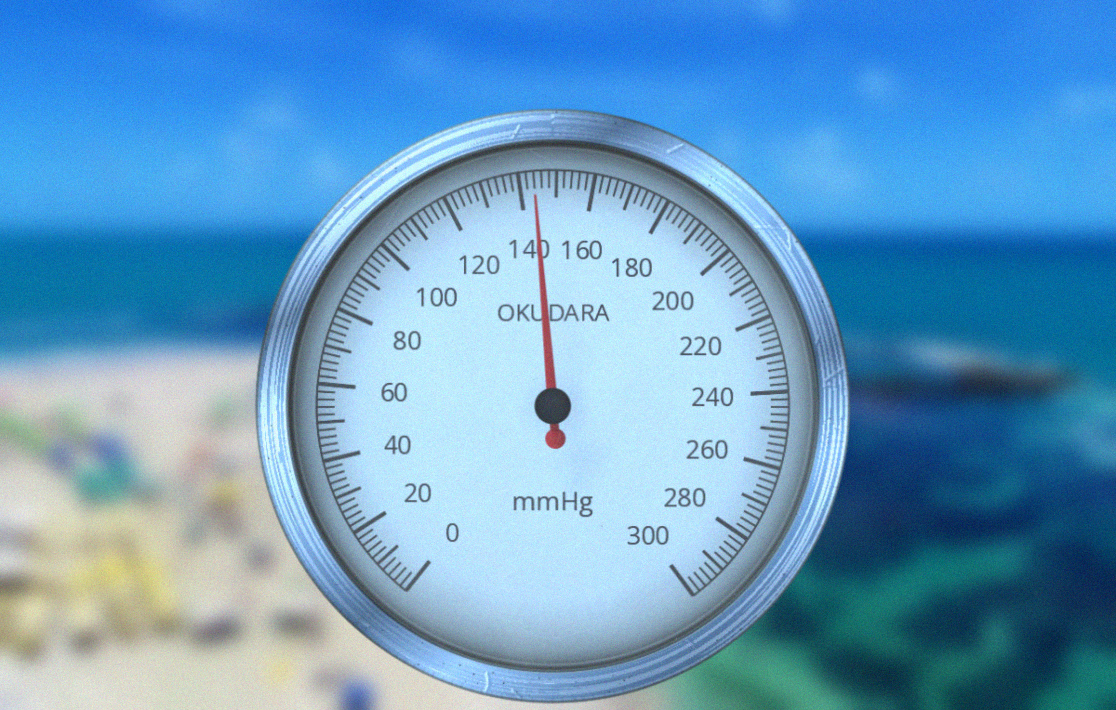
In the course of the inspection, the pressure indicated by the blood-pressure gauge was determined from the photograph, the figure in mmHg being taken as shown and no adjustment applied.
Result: 144 mmHg
